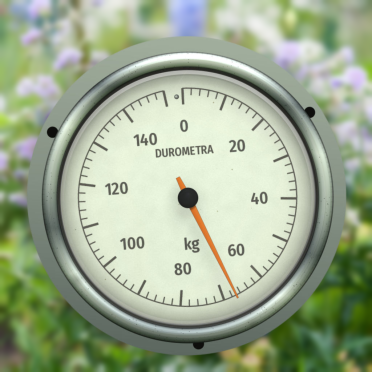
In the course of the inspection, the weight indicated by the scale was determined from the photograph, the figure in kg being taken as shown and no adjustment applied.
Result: 67 kg
